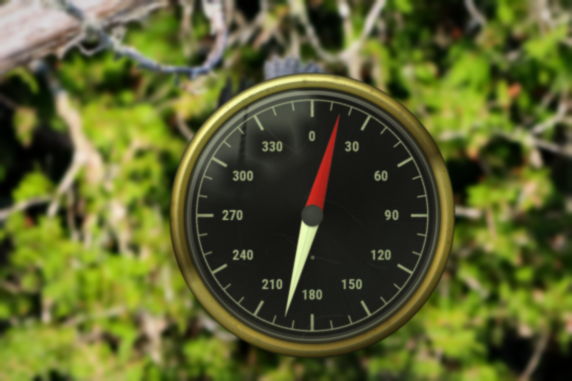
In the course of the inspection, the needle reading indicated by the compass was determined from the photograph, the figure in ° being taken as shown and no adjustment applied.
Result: 15 °
